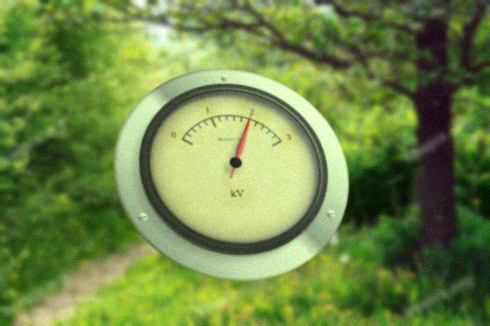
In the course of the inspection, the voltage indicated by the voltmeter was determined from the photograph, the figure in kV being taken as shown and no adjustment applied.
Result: 2 kV
